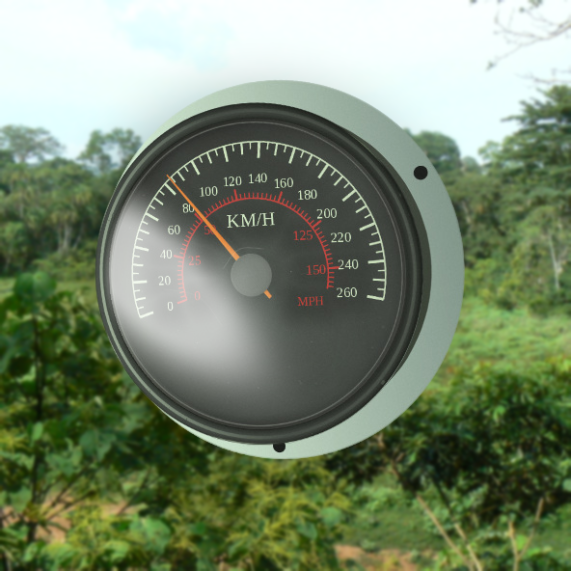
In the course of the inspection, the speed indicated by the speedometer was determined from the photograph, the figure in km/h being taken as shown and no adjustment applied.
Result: 85 km/h
